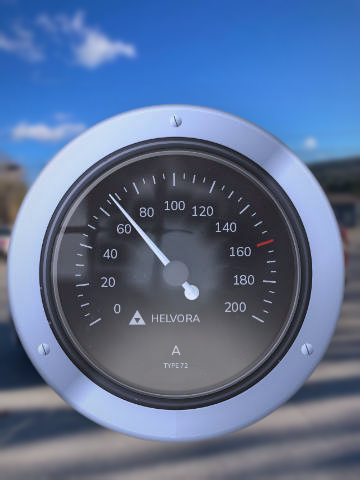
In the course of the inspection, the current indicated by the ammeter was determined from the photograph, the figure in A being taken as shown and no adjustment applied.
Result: 67.5 A
